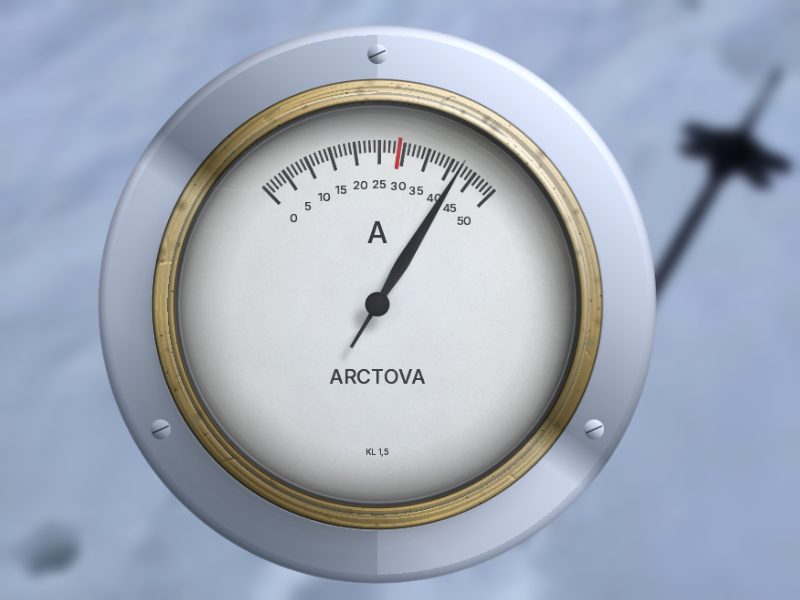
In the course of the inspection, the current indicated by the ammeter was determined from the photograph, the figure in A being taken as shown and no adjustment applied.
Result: 42 A
